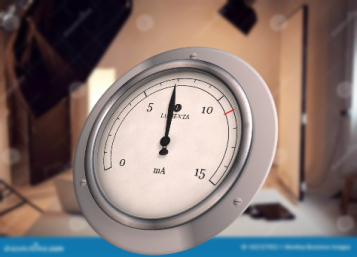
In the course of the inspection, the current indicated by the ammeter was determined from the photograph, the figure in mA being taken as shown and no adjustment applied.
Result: 7 mA
